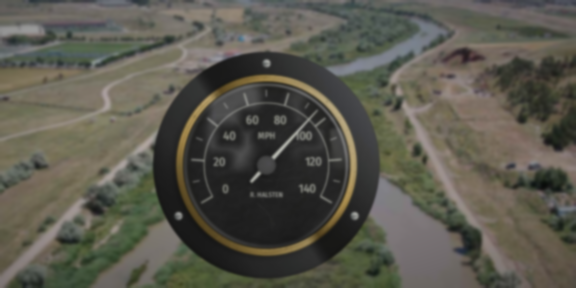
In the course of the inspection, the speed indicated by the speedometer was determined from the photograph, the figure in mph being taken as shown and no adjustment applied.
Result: 95 mph
